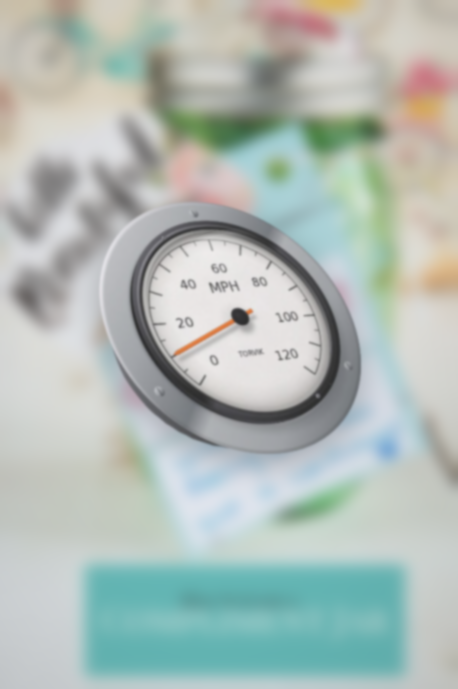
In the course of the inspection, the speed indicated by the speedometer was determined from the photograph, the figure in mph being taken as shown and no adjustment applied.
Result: 10 mph
